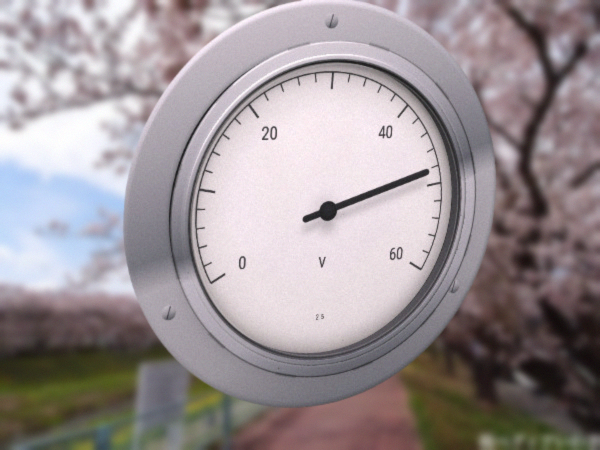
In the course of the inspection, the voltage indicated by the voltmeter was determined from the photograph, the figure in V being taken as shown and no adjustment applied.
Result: 48 V
